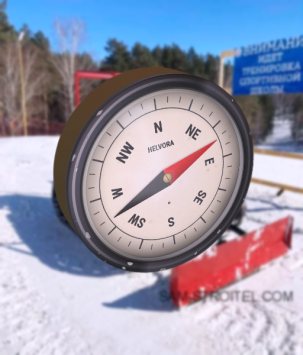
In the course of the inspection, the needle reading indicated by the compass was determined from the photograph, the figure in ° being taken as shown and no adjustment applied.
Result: 70 °
